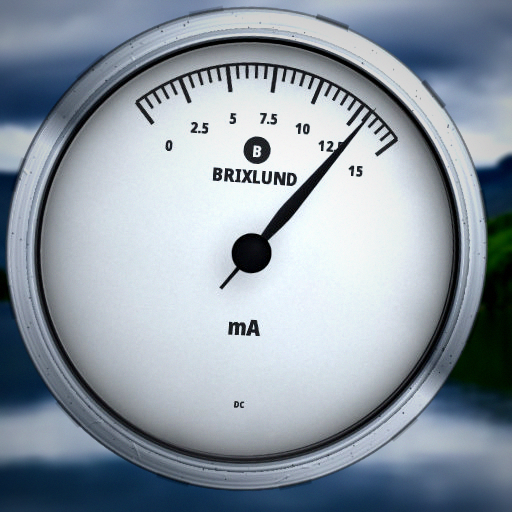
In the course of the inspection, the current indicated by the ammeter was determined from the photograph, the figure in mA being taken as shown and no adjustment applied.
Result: 13 mA
